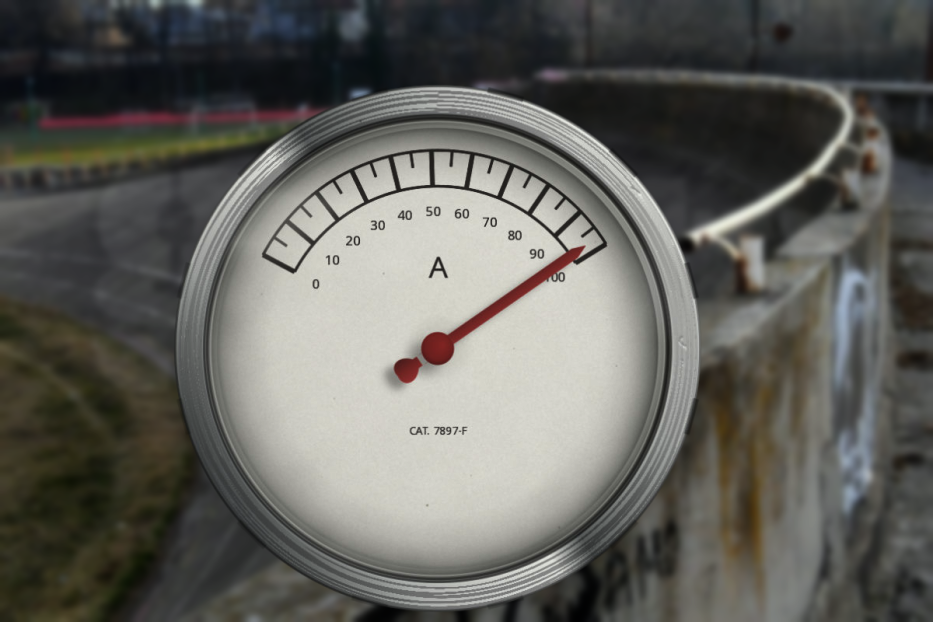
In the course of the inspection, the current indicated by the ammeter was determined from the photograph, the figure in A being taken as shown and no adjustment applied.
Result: 97.5 A
